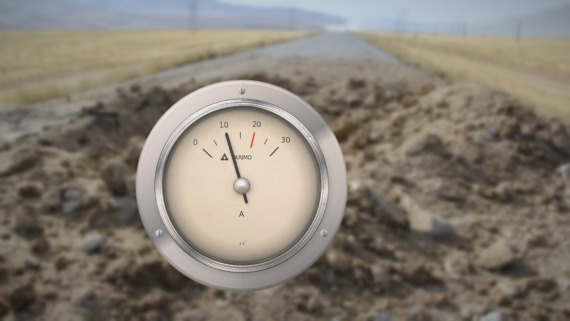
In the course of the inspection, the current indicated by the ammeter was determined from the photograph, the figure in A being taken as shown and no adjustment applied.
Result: 10 A
